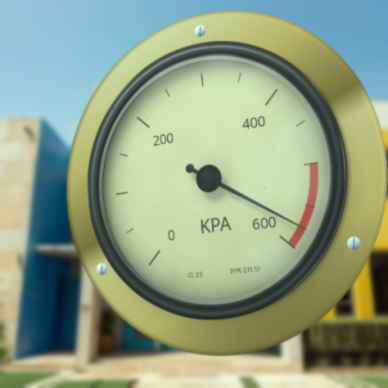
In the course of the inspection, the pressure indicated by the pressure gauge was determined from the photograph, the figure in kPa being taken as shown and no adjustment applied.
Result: 575 kPa
